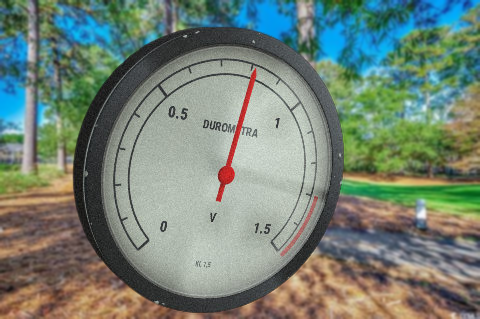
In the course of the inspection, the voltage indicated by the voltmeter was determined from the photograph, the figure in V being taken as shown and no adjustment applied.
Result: 0.8 V
